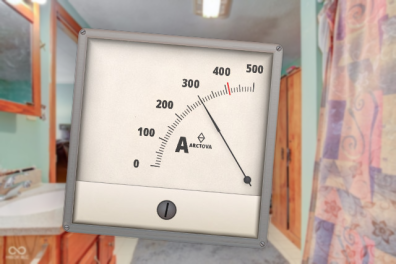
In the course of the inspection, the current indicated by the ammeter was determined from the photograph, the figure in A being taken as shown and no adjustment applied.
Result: 300 A
